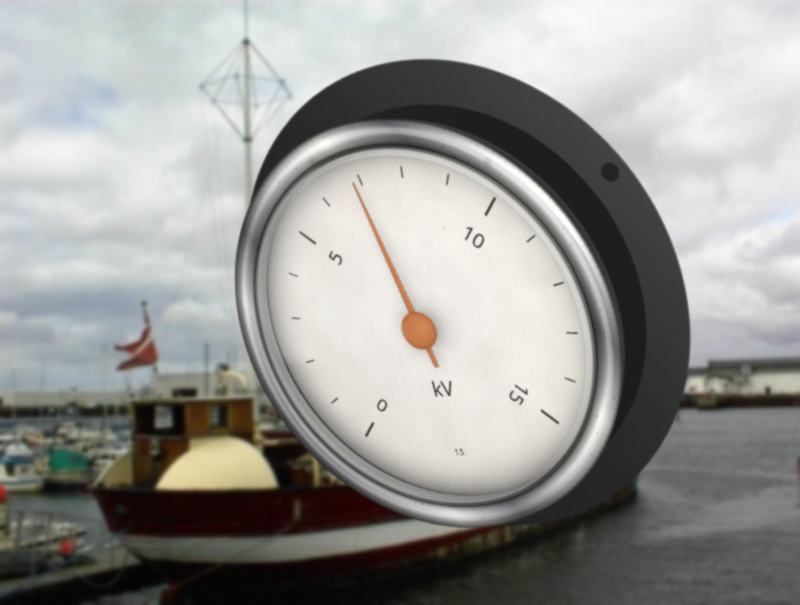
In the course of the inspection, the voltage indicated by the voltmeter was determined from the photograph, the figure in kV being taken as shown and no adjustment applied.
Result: 7 kV
